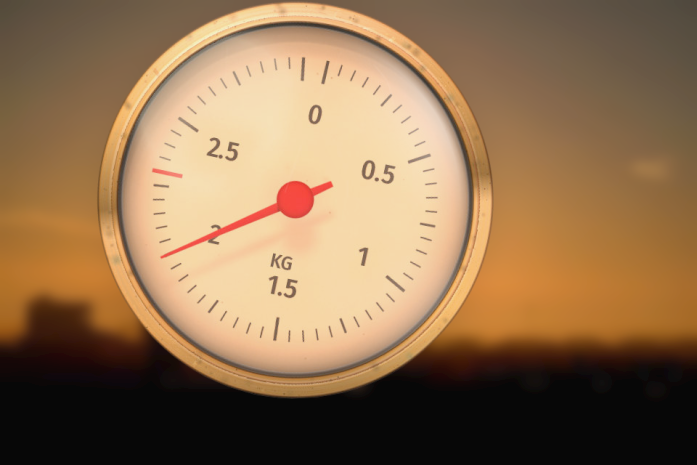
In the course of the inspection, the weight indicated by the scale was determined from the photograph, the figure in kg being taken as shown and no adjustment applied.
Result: 2 kg
